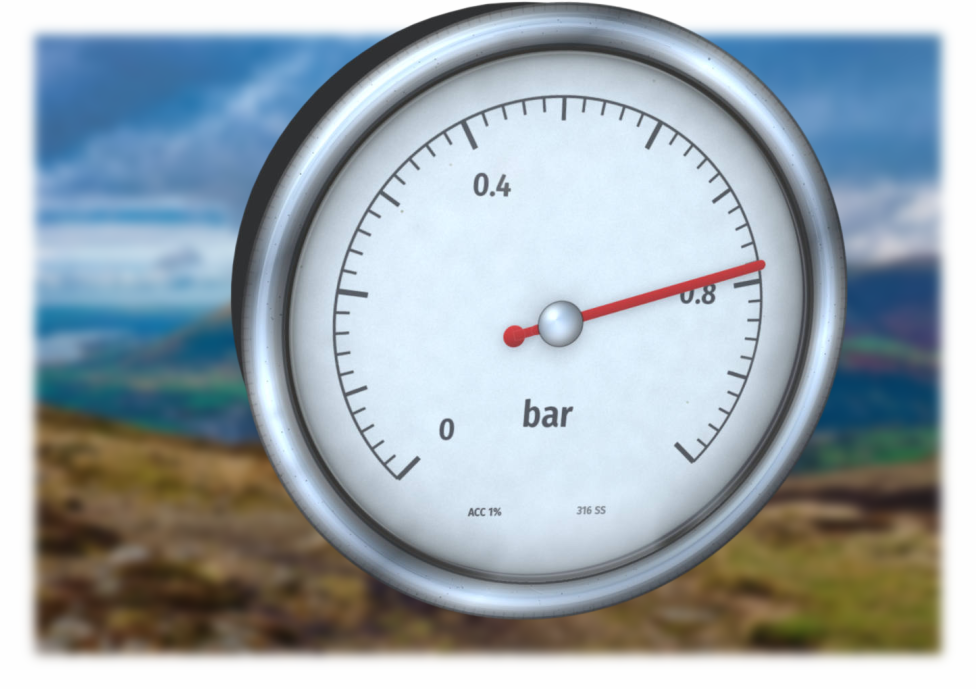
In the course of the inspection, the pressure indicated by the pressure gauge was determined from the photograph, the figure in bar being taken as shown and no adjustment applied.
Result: 0.78 bar
